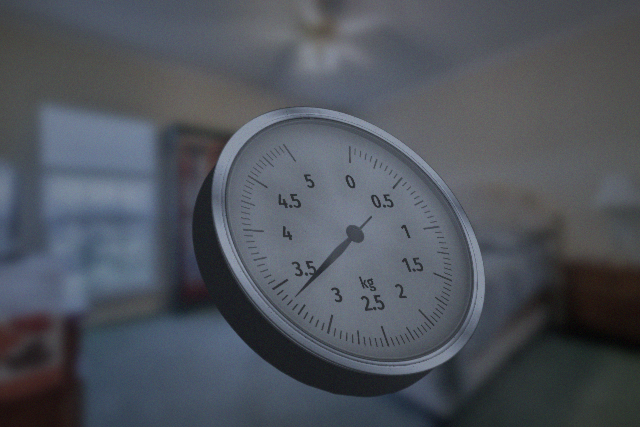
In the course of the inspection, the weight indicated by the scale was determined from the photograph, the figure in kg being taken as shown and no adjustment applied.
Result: 3.35 kg
